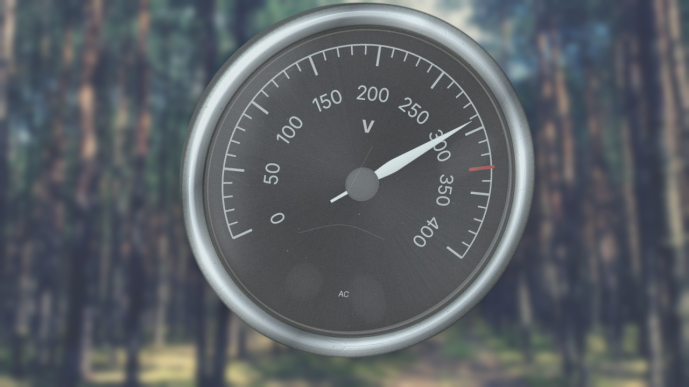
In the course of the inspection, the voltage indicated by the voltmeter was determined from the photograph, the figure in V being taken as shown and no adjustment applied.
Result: 290 V
